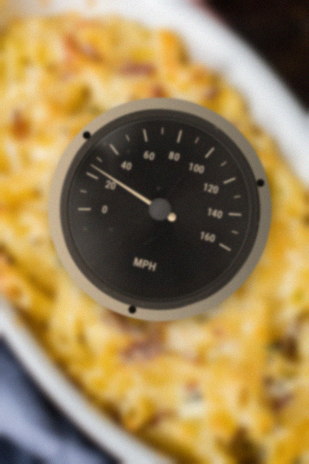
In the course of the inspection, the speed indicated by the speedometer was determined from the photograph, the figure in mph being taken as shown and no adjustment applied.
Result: 25 mph
